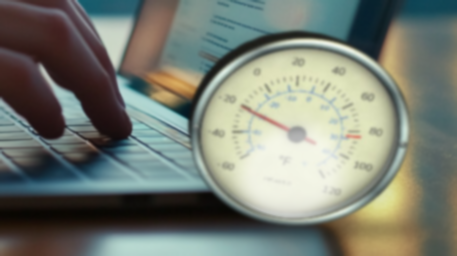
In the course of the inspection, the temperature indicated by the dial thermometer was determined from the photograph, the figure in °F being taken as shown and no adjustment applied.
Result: -20 °F
